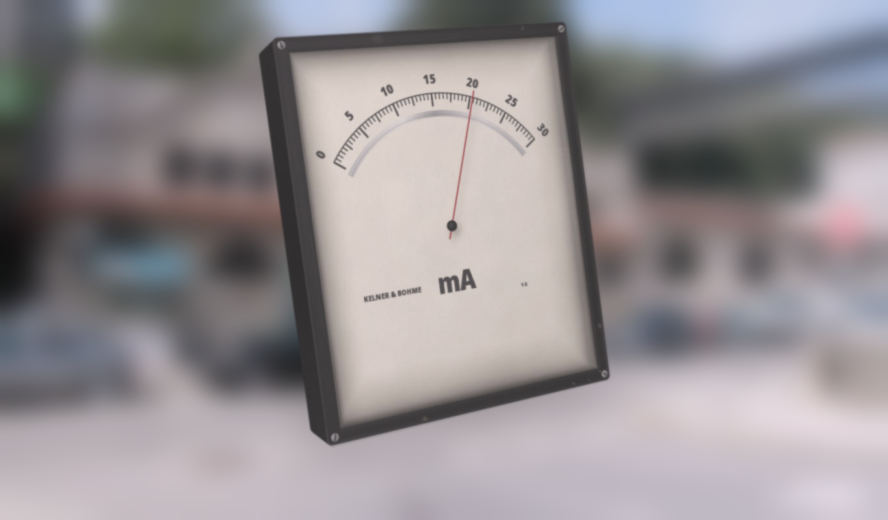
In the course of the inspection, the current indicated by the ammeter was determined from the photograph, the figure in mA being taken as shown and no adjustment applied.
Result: 20 mA
